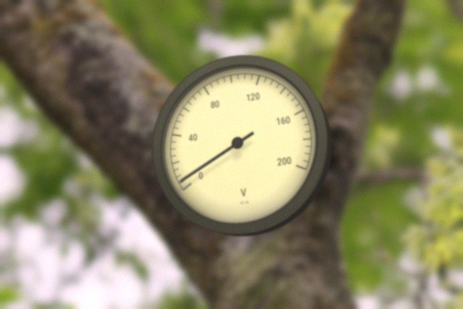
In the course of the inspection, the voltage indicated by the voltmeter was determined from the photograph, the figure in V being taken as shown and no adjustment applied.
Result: 5 V
